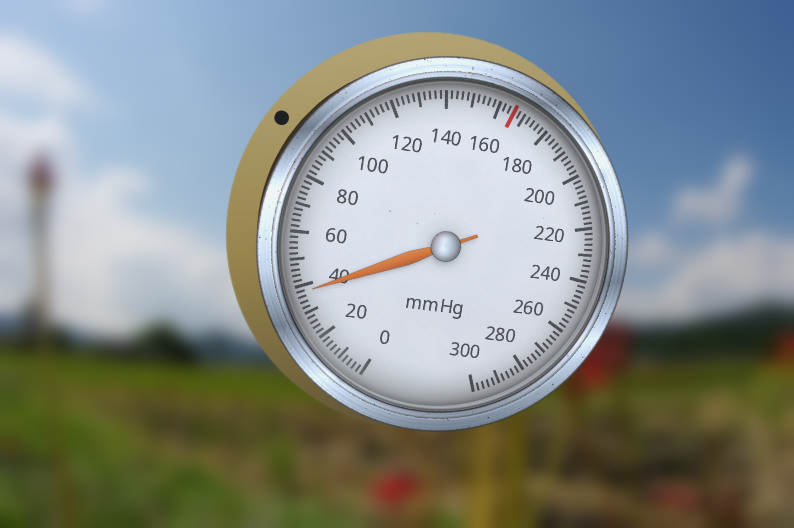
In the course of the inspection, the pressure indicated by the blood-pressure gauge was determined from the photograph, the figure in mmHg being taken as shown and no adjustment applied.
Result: 38 mmHg
